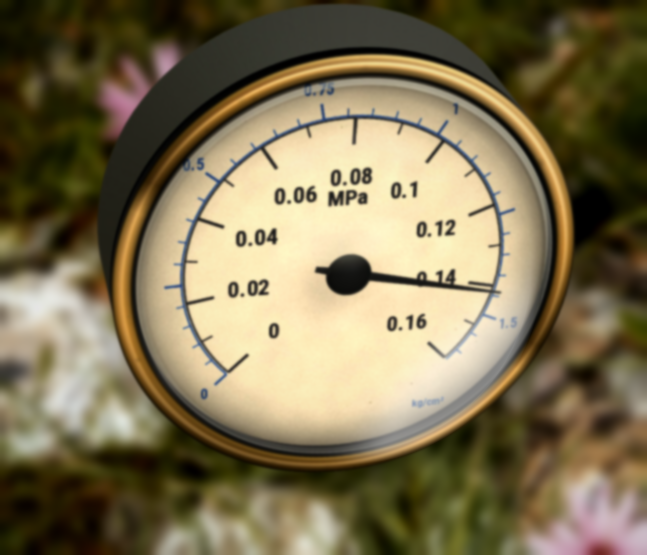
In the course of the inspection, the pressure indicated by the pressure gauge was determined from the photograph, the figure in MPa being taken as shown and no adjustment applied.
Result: 0.14 MPa
